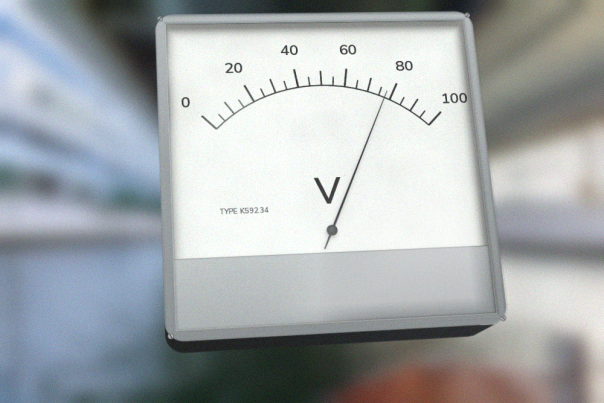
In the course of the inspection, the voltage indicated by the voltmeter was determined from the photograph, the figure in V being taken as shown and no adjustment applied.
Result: 77.5 V
